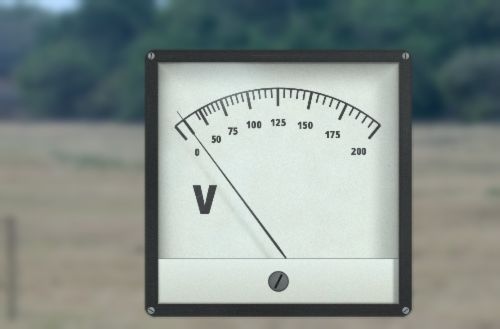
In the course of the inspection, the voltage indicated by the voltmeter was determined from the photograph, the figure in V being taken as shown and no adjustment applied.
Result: 25 V
